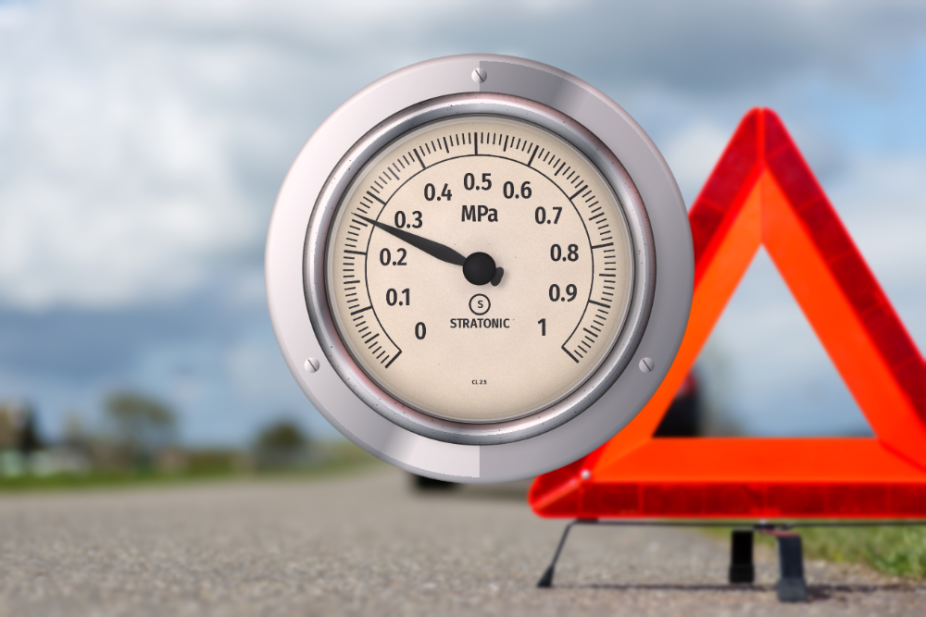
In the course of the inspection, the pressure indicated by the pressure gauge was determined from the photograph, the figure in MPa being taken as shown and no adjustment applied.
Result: 0.26 MPa
